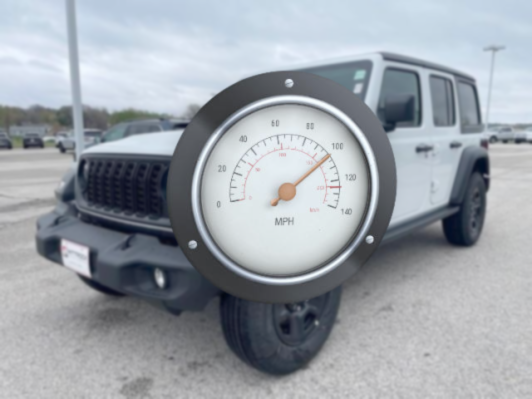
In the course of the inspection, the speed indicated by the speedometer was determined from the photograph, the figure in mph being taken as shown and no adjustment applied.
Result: 100 mph
